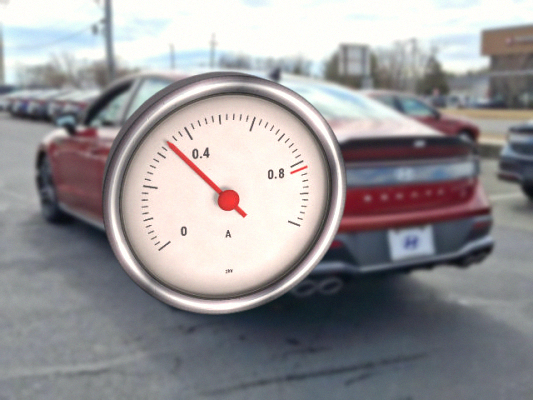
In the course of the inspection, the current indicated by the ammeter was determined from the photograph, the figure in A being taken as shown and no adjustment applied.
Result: 0.34 A
